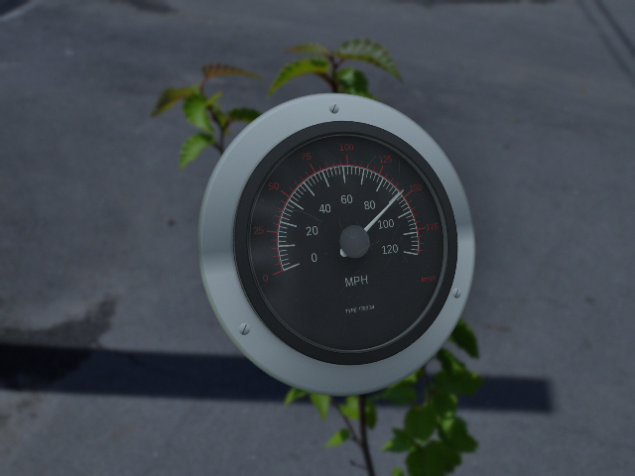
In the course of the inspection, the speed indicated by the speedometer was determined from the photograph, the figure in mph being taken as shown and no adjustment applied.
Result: 90 mph
